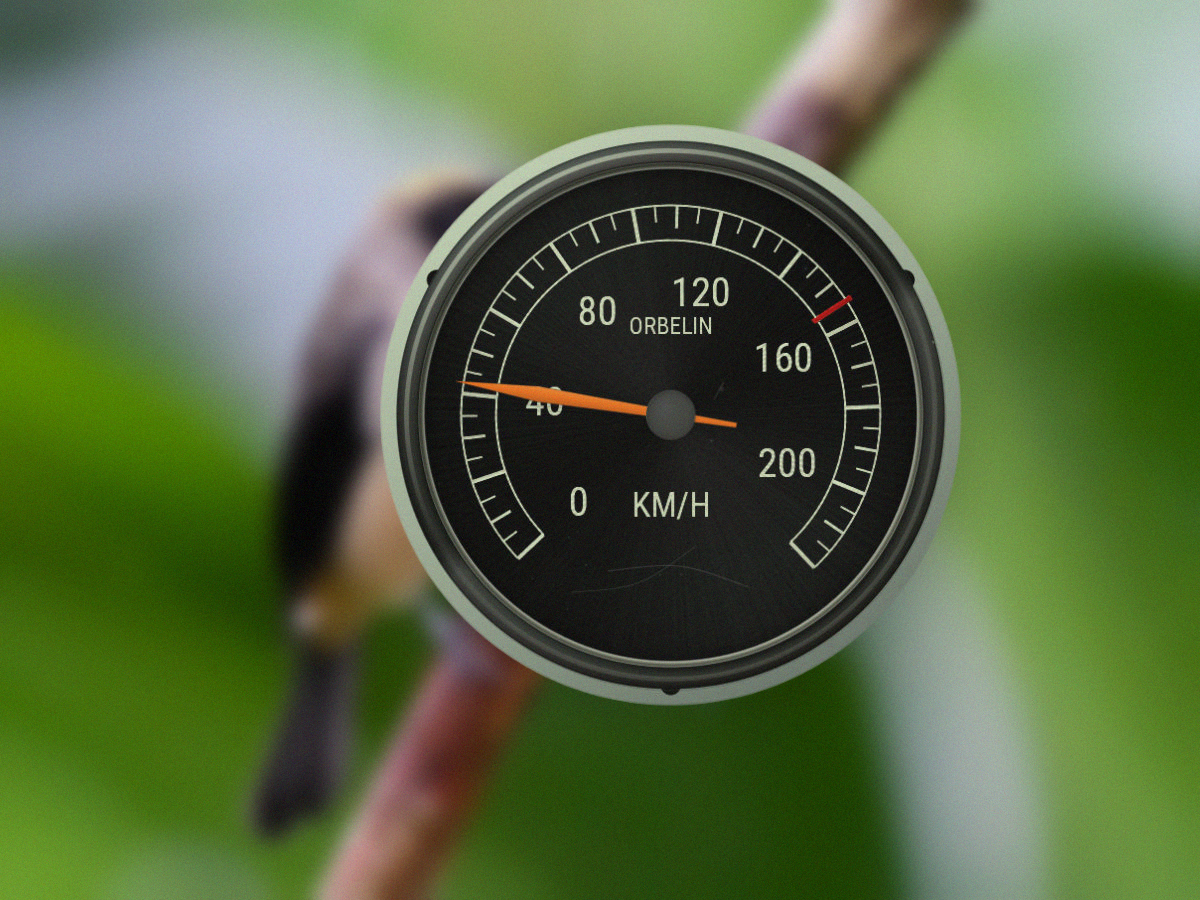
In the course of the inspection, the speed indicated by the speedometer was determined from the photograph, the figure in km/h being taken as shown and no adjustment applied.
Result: 42.5 km/h
